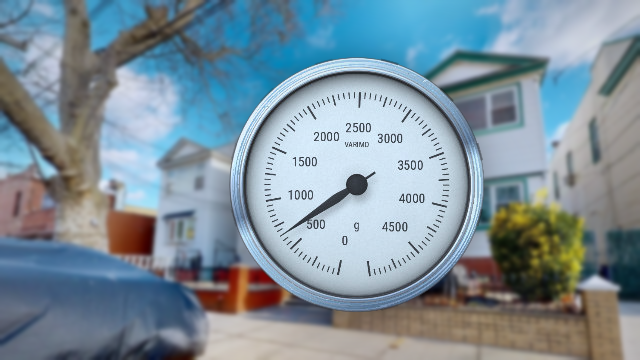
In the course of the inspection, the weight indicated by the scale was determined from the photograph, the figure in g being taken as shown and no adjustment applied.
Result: 650 g
